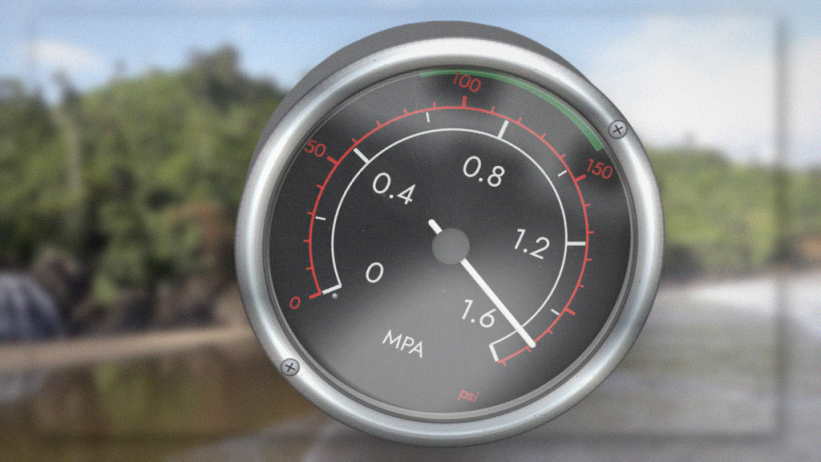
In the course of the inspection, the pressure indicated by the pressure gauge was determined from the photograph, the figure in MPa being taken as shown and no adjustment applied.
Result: 1.5 MPa
